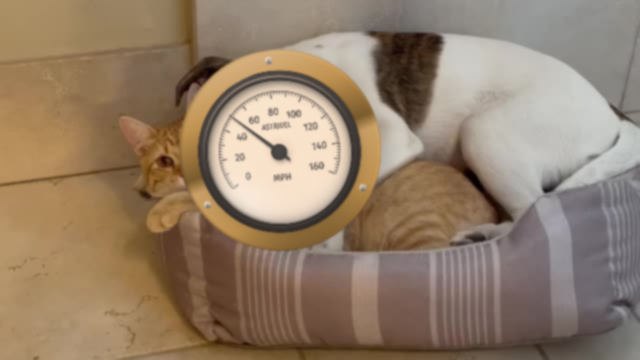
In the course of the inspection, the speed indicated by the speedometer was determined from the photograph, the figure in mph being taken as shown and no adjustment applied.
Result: 50 mph
